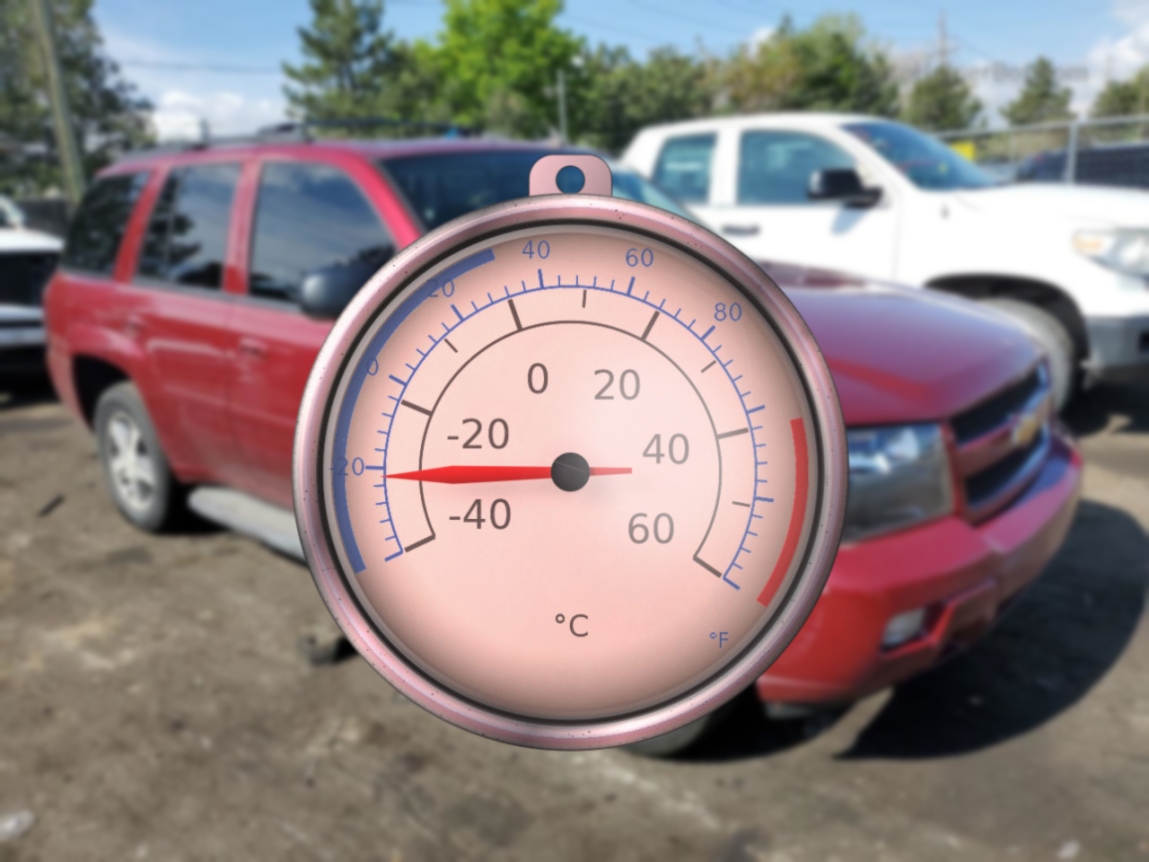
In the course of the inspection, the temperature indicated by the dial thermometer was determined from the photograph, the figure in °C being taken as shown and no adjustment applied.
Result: -30 °C
